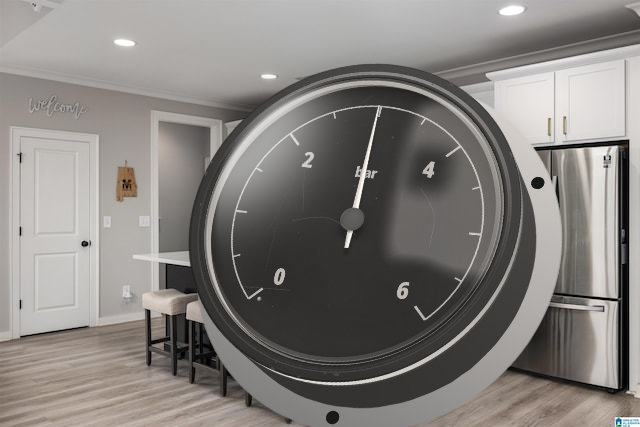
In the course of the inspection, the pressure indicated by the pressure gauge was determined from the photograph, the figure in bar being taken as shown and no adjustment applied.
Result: 3 bar
